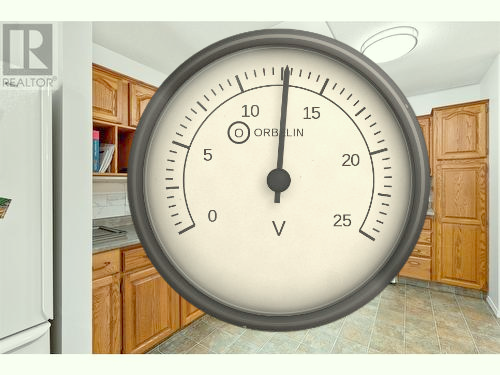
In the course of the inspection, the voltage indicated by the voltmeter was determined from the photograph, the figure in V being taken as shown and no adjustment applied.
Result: 12.75 V
